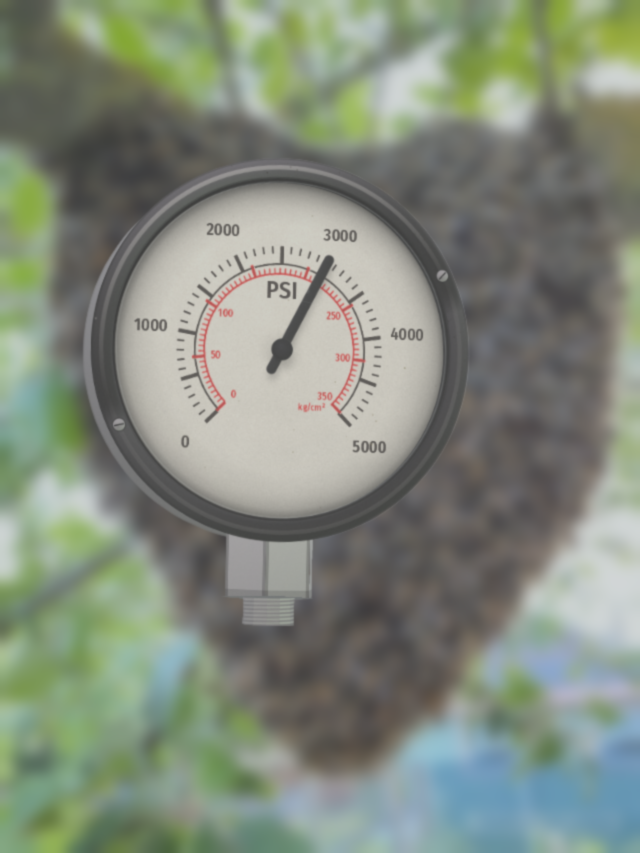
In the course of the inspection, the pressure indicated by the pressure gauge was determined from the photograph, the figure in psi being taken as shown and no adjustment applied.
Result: 3000 psi
